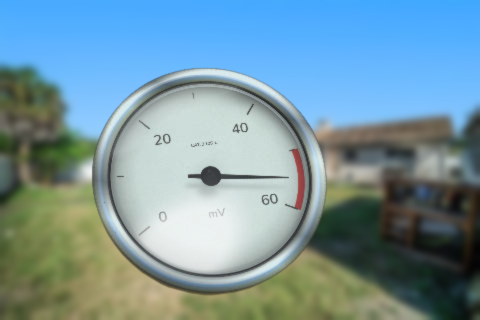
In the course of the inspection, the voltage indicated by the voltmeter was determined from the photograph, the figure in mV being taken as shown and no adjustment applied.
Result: 55 mV
